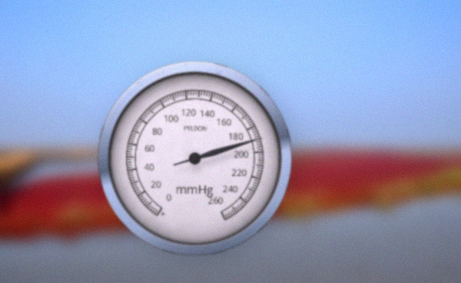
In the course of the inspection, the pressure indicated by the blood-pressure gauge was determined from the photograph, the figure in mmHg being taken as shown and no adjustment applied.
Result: 190 mmHg
